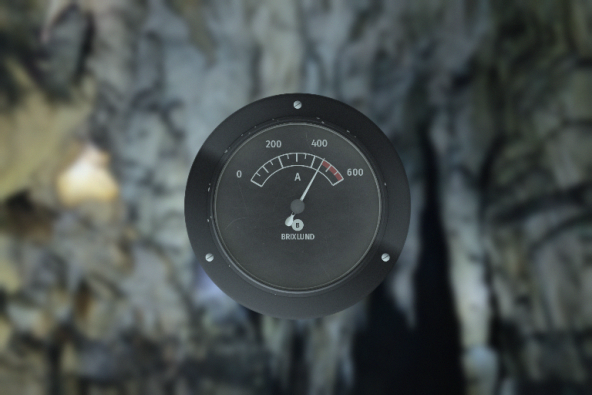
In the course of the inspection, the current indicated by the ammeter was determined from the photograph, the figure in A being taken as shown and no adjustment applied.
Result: 450 A
